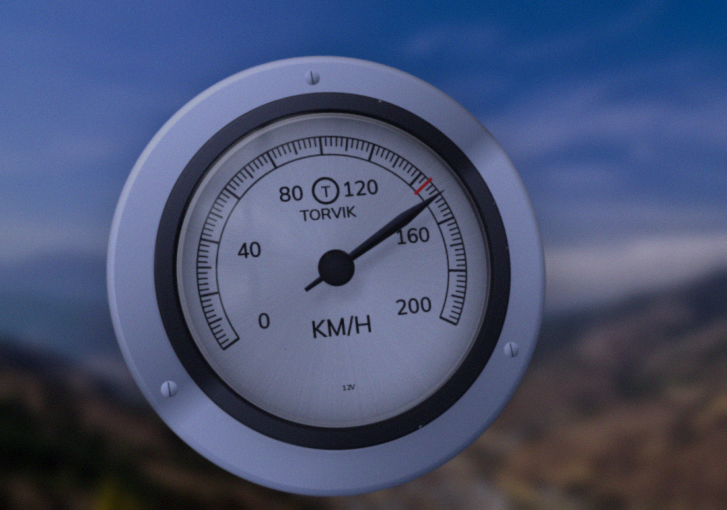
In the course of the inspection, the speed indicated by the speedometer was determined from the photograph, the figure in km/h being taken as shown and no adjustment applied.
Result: 150 km/h
